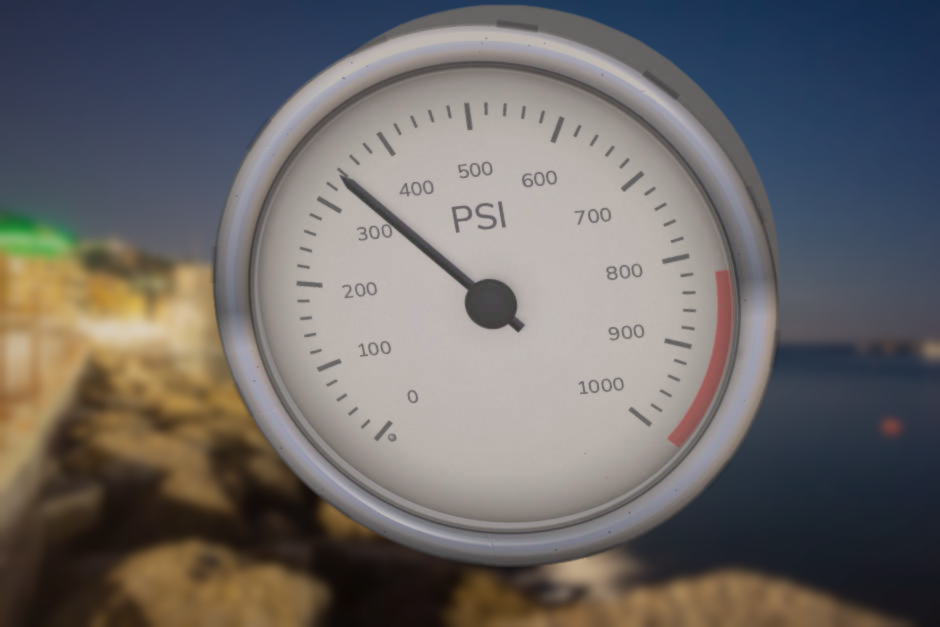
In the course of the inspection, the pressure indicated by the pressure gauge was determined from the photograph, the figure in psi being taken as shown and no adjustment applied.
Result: 340 psi
